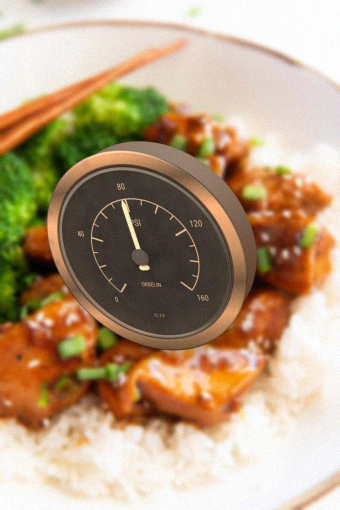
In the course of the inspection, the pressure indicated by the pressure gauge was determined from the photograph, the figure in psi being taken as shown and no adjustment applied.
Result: 80 psi
